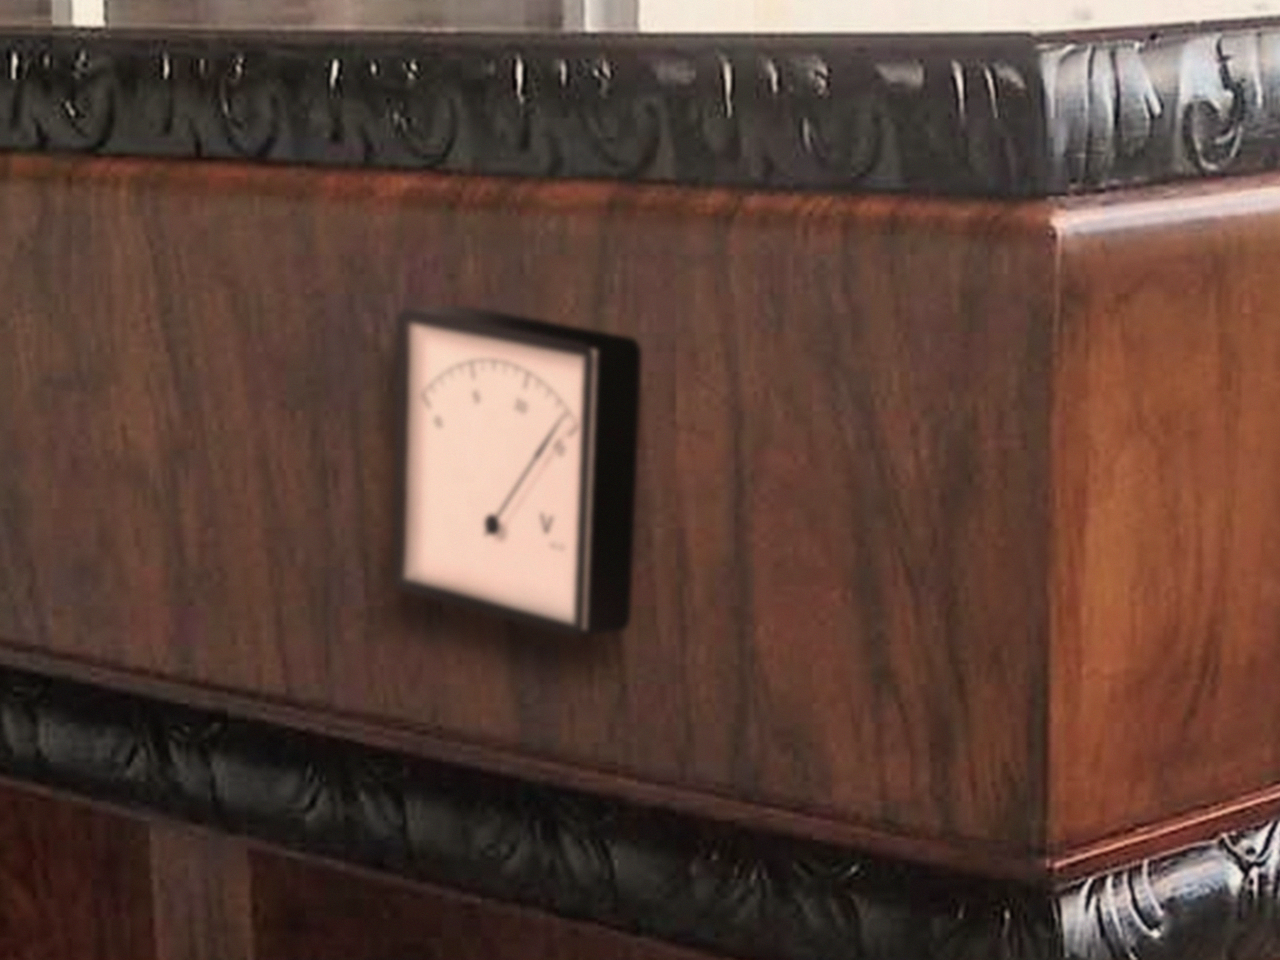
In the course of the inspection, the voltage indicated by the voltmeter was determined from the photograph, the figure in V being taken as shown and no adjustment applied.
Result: 14 V
